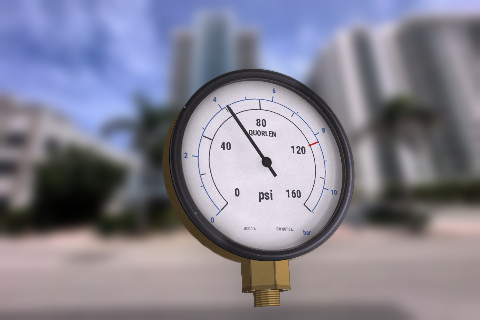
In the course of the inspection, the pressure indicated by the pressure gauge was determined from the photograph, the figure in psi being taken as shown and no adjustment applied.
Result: 60 psi
